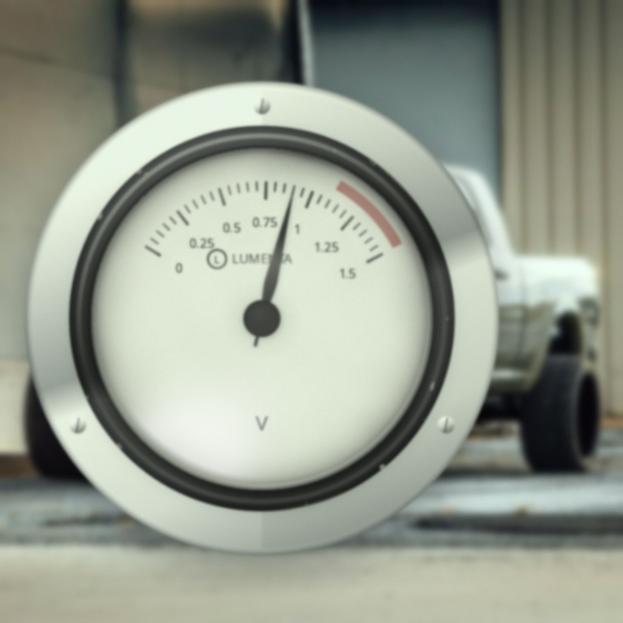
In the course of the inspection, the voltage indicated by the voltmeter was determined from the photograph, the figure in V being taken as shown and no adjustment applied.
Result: 0.9 V
